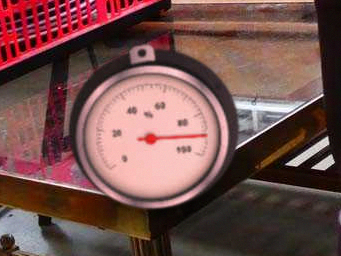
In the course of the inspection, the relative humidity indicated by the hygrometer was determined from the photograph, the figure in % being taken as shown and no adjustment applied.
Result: 90 %
